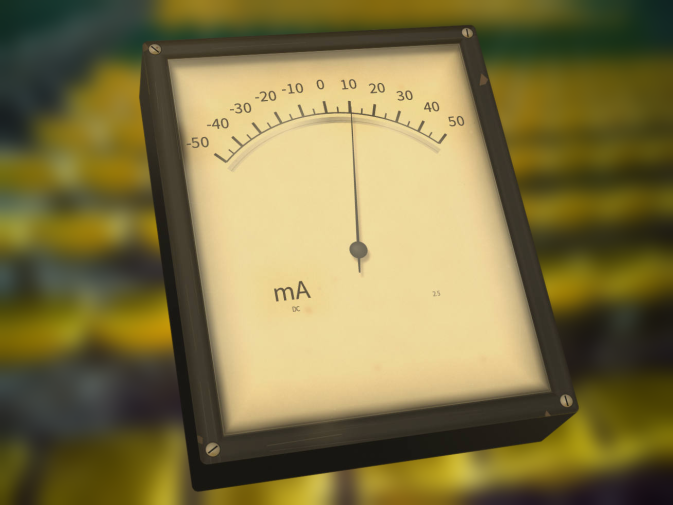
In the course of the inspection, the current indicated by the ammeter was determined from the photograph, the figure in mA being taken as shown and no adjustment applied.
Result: 10 mA
